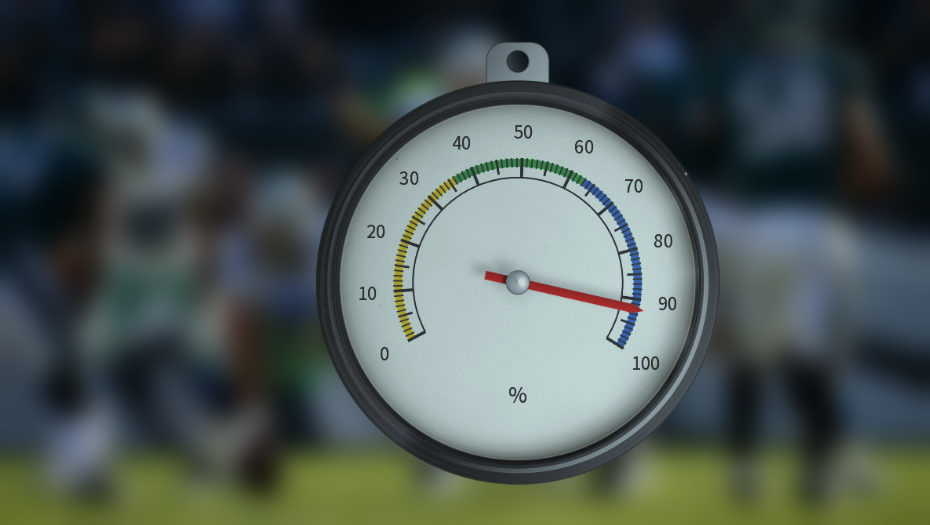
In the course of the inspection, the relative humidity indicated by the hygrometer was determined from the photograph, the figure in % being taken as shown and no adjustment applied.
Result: 92 %
